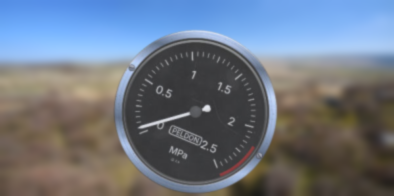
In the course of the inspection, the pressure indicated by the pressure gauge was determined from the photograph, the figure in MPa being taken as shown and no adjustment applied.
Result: 0.05 MPa
